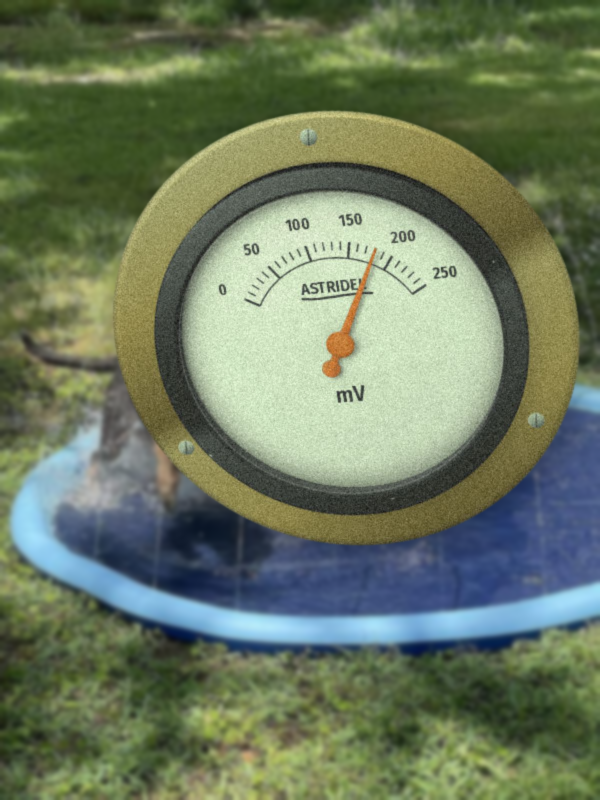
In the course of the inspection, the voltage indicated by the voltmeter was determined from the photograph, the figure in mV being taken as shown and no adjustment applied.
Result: 180 mV
